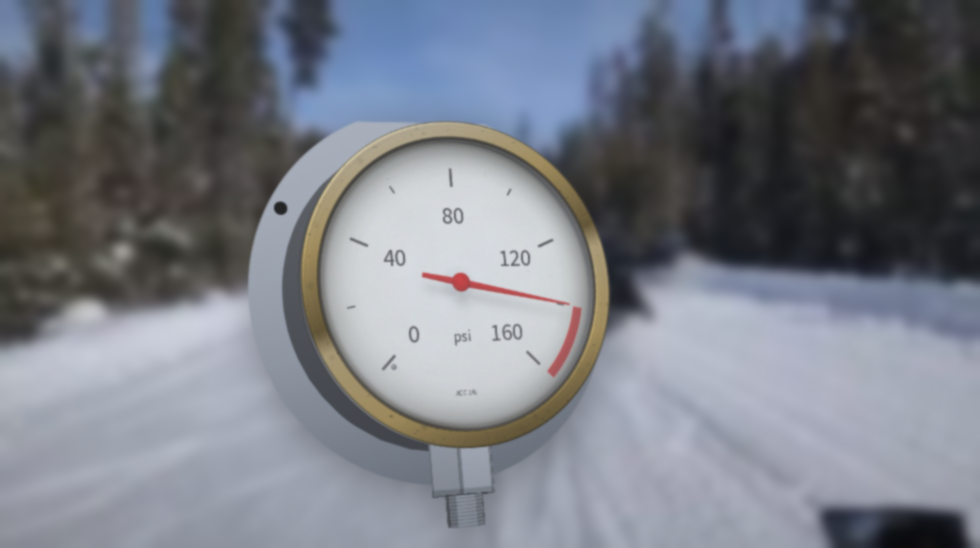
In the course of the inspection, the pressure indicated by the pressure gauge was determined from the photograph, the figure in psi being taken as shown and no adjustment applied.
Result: 140 psi
